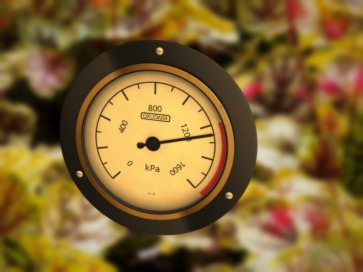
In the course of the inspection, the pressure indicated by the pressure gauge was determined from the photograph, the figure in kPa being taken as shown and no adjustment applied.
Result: 1250 kPa
